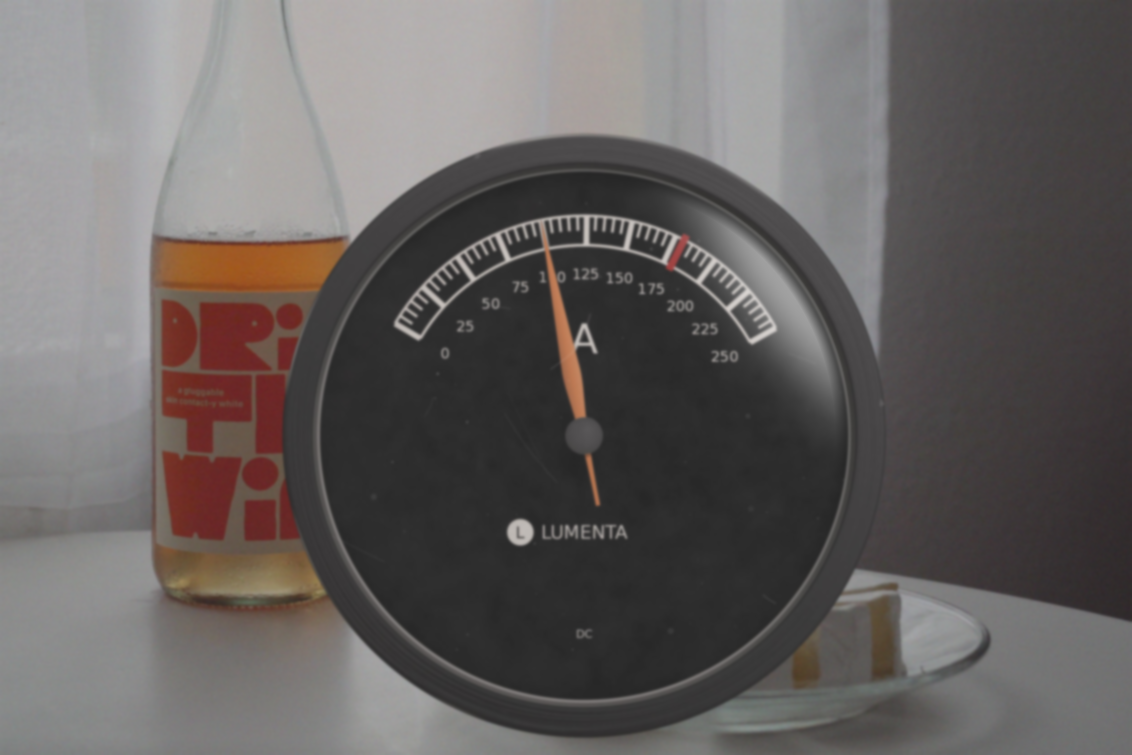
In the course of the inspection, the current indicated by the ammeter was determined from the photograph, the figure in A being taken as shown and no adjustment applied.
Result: 100 A
